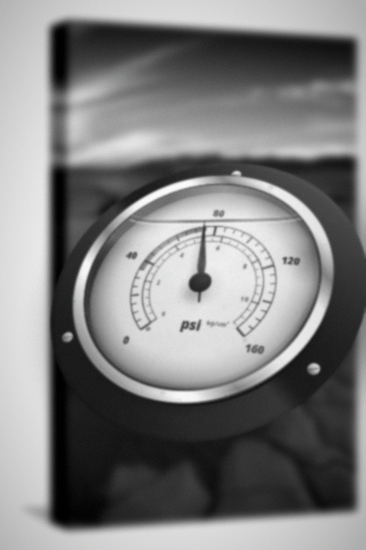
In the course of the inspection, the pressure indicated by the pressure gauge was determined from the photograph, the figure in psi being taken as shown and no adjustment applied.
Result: 75 psi
